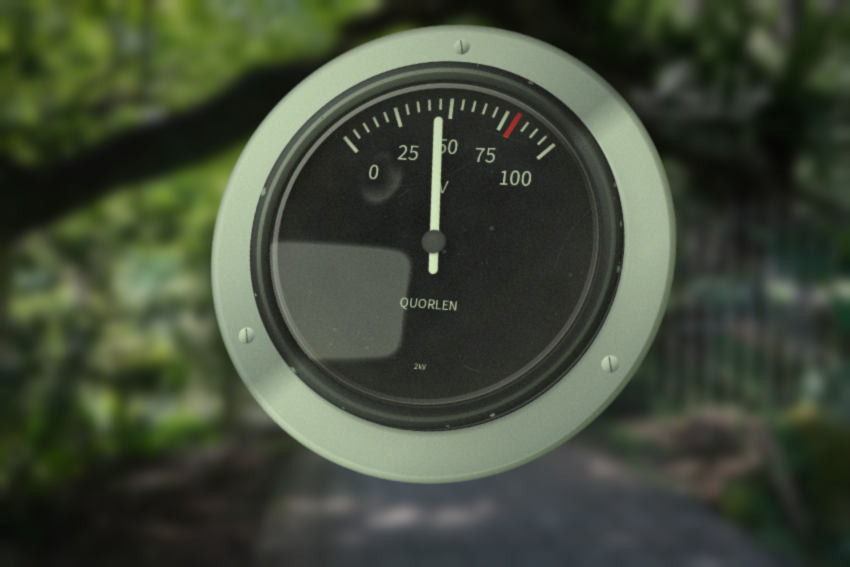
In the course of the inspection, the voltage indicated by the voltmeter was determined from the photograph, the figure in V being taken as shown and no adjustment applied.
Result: 45 V
